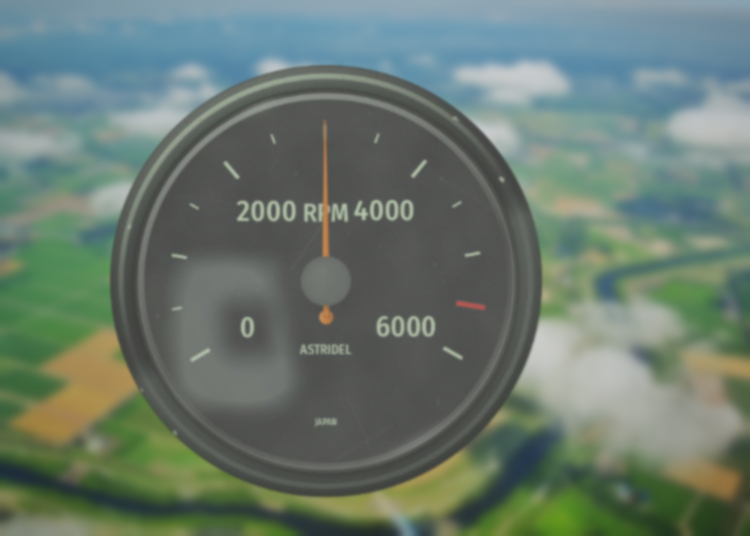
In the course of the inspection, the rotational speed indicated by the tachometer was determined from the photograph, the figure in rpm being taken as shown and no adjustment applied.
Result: 3000 rpm
